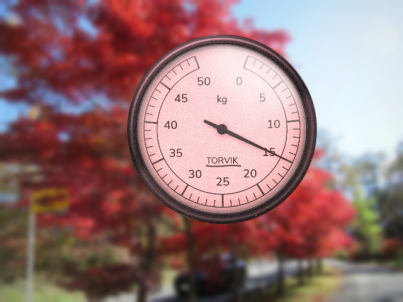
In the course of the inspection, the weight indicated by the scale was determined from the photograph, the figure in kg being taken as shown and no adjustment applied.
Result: 15 kg
